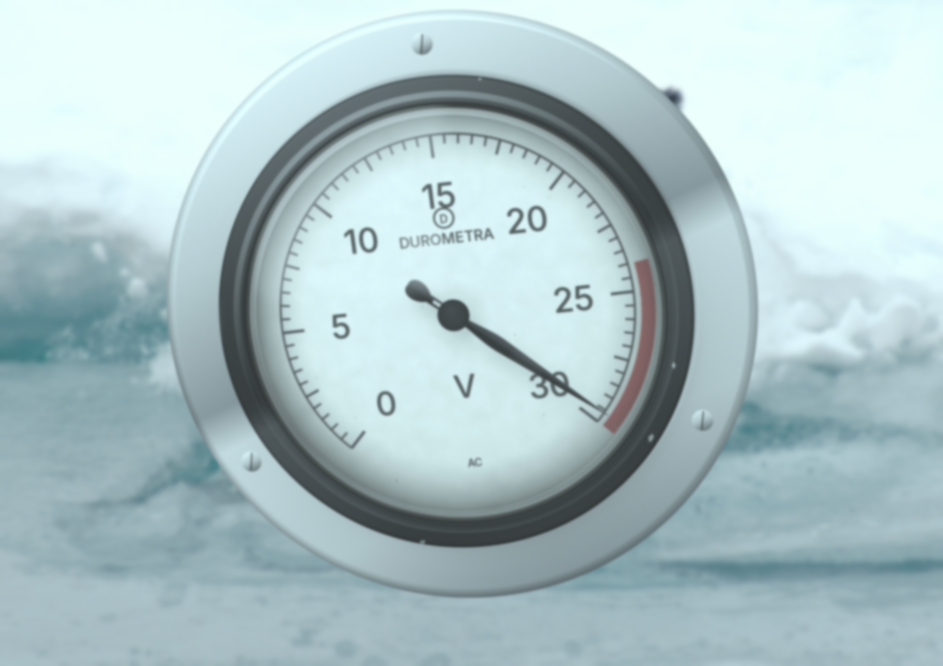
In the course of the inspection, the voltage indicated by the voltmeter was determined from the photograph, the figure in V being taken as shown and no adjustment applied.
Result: 29.5 V
